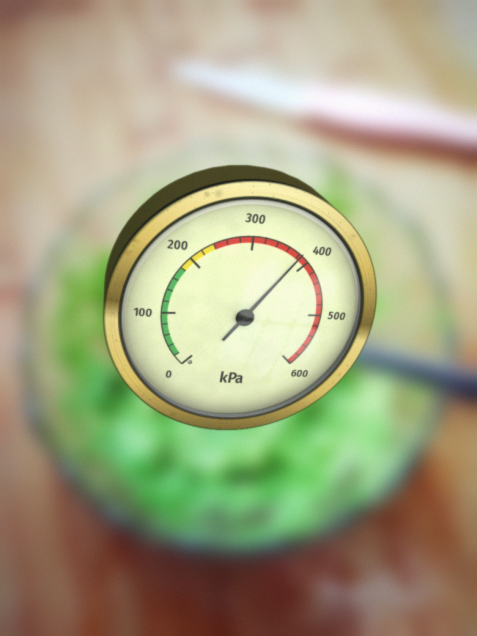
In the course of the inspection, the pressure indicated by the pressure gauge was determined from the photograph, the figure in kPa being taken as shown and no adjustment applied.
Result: 380 kPa
